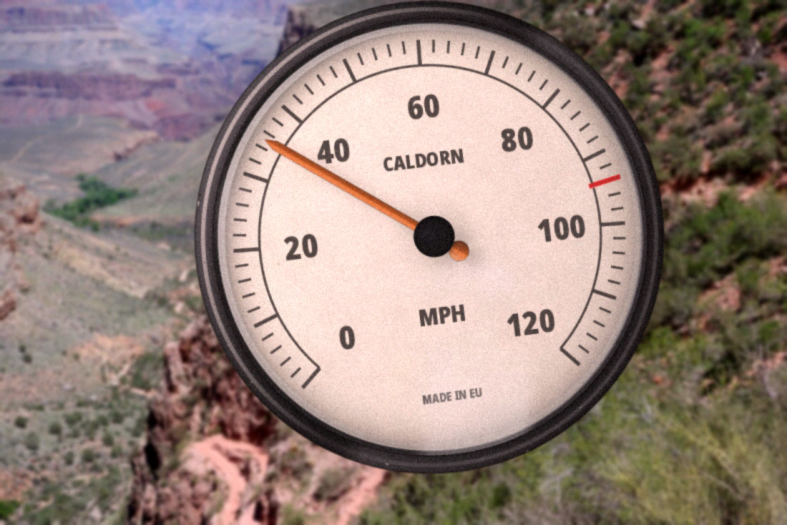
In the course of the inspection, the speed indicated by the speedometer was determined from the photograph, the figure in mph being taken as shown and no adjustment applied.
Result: 35 mph
